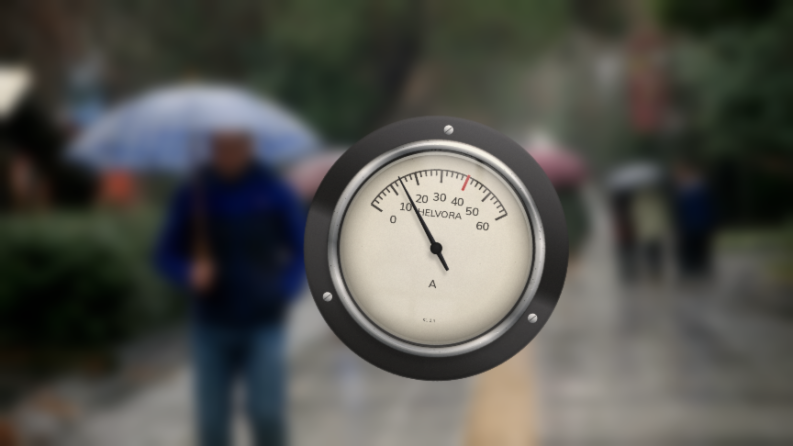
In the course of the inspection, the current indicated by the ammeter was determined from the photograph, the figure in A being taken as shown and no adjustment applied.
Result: 14 A
